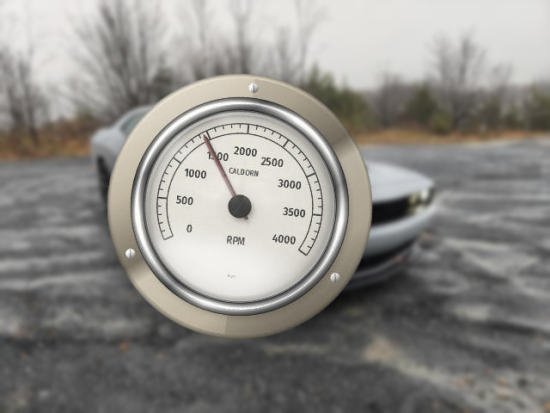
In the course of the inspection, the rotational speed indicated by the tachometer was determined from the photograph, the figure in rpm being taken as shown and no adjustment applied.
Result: 1450 rpm
